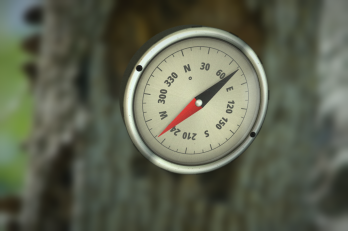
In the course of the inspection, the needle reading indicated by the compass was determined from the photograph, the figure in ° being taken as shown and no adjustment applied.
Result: 250 °
